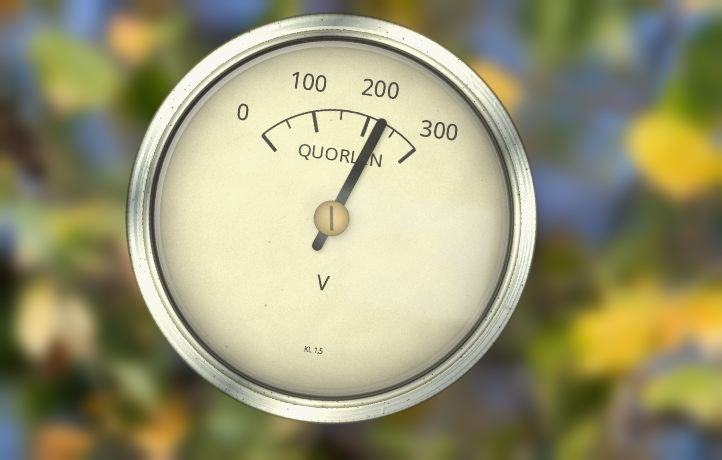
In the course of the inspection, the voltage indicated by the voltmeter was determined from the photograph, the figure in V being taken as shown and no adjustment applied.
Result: 225 V
